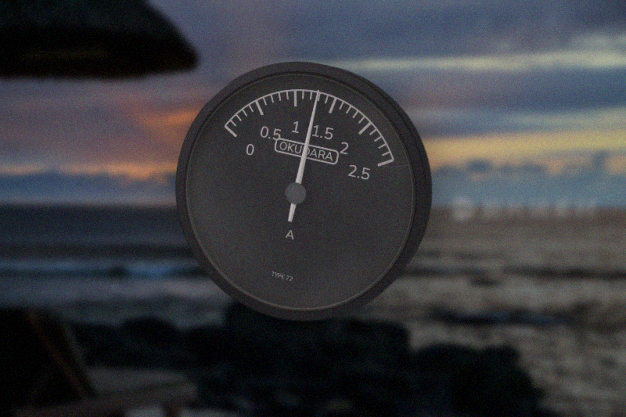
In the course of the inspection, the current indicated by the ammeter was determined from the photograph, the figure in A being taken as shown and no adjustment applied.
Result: 1.3 A
